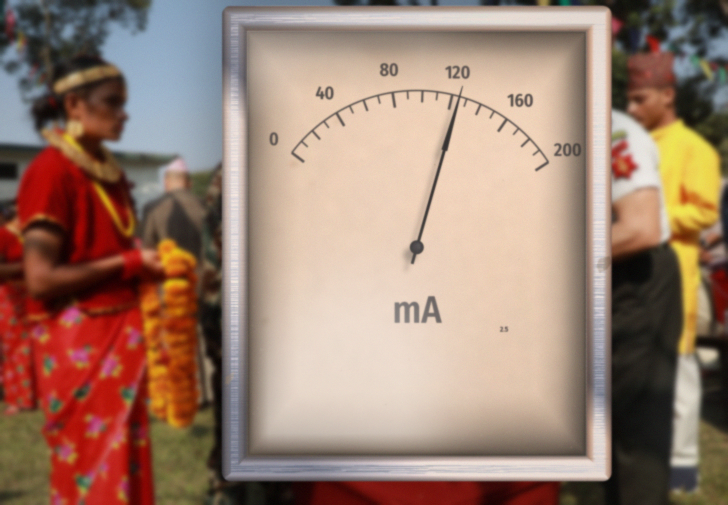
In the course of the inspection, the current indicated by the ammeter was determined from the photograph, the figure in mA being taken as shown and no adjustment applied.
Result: 125 mA
